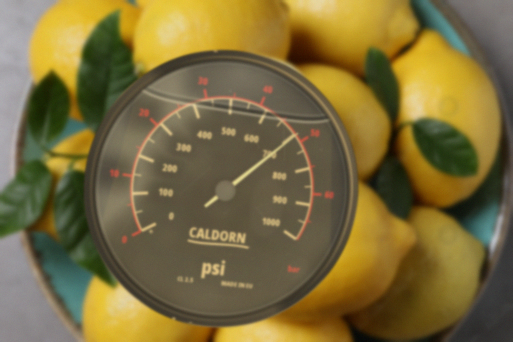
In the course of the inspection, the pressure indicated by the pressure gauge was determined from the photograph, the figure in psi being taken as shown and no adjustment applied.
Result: 700 psi
